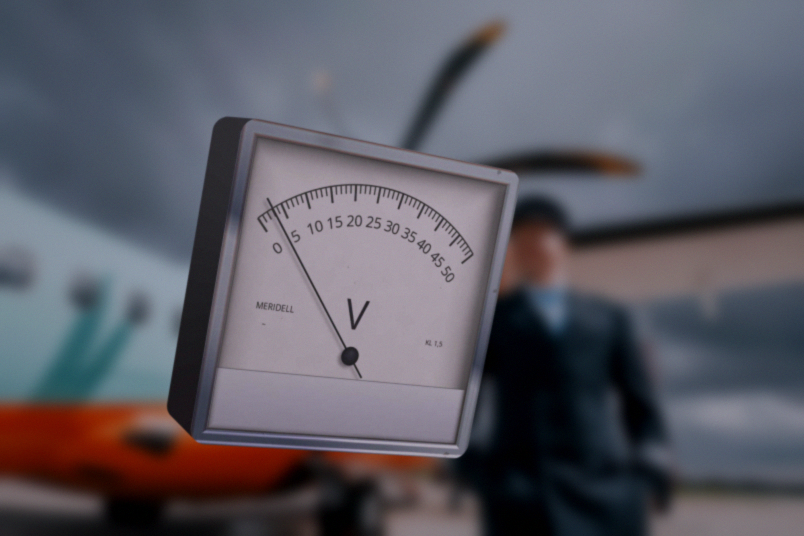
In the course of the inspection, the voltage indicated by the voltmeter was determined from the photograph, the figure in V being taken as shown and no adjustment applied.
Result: 3 V
